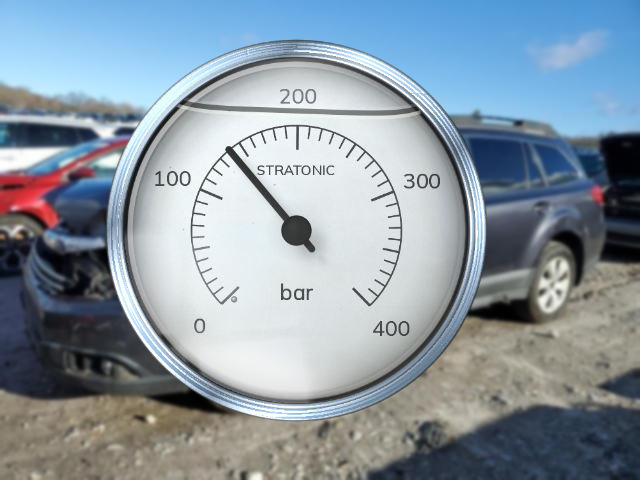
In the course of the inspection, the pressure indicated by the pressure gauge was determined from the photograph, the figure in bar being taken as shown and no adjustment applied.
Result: 140 bar
